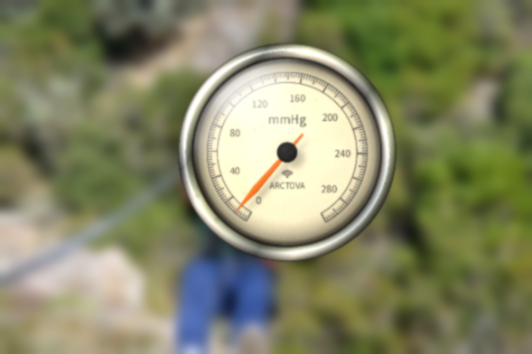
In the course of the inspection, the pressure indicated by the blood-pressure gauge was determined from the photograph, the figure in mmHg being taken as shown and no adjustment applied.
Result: 10 mmHg
